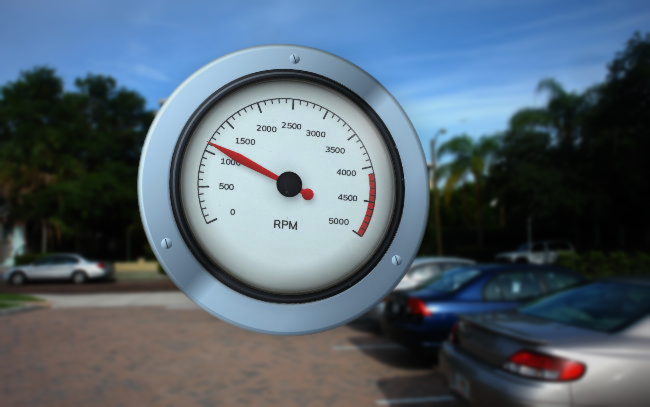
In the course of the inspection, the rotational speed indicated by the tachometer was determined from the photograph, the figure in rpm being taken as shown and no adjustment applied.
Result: 1100 rpm
